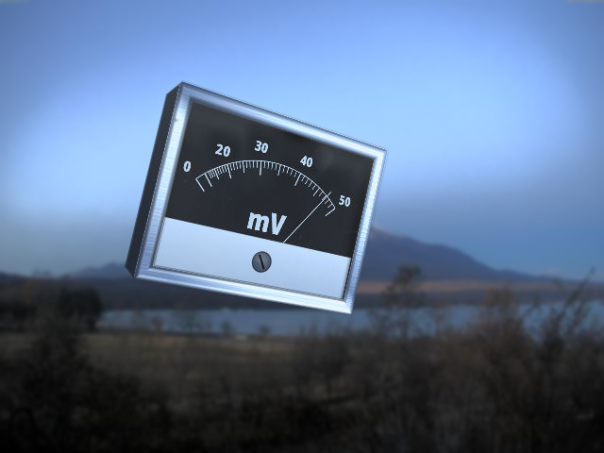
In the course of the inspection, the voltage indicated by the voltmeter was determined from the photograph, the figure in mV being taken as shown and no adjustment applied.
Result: 47 mV
